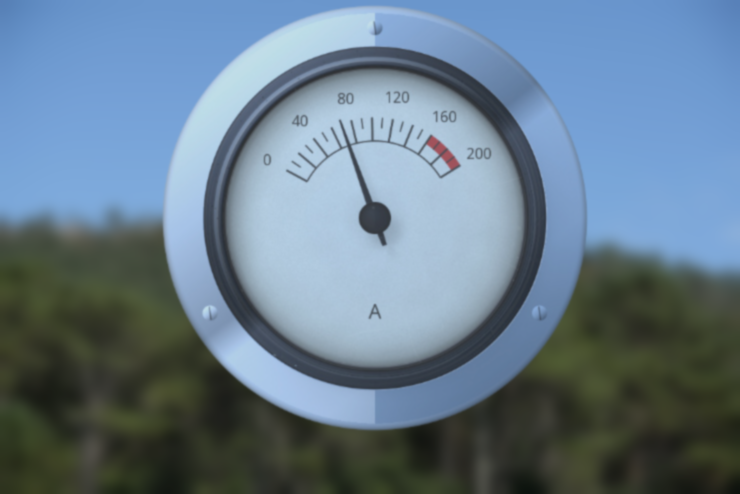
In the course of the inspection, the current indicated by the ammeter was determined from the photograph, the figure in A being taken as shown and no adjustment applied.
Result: 70 A
